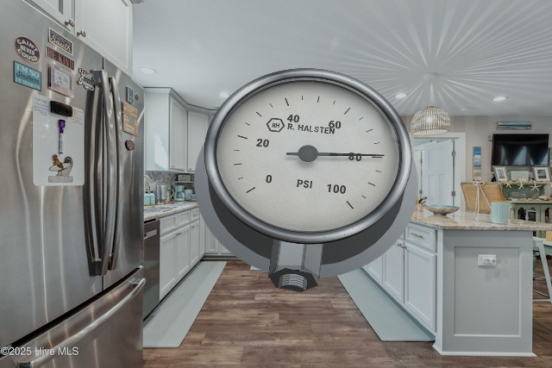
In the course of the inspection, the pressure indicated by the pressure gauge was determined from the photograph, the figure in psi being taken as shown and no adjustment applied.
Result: 80 psi
